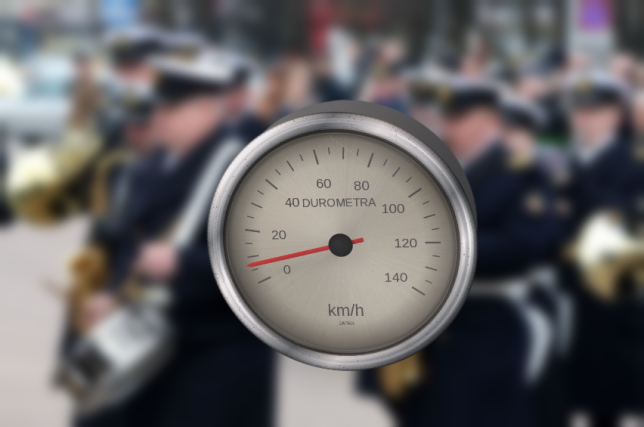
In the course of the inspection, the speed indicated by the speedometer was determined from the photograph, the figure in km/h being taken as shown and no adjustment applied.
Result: 7.5 km/h
